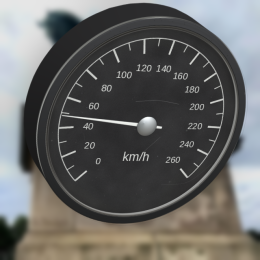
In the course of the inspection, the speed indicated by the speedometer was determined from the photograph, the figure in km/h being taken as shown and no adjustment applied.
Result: 50 km/h
